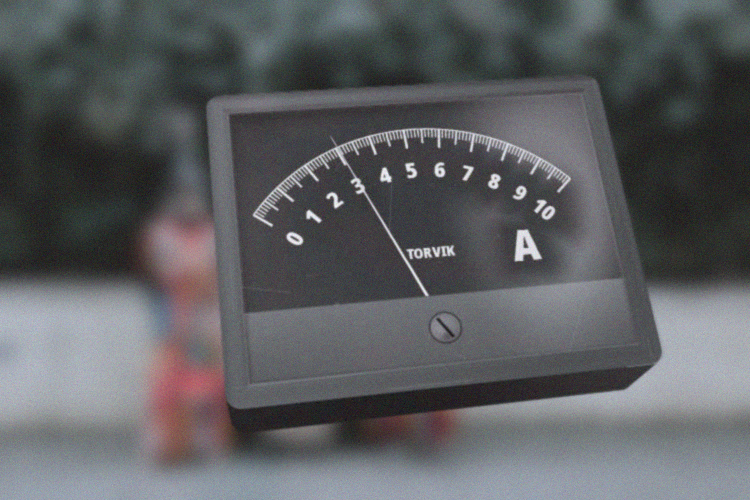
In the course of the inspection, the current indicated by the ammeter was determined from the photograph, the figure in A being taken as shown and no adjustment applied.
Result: 3 A
